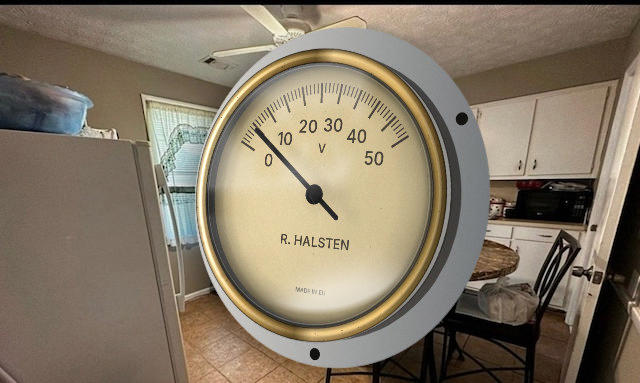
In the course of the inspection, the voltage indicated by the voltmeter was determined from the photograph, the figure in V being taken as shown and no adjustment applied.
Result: 5 V
